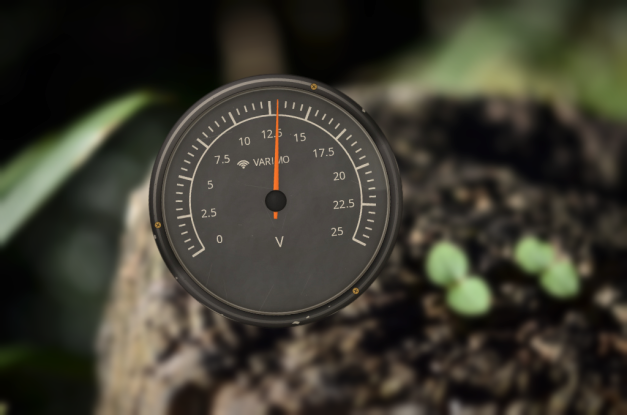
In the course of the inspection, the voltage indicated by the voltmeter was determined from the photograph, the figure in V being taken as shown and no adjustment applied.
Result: 13 V
